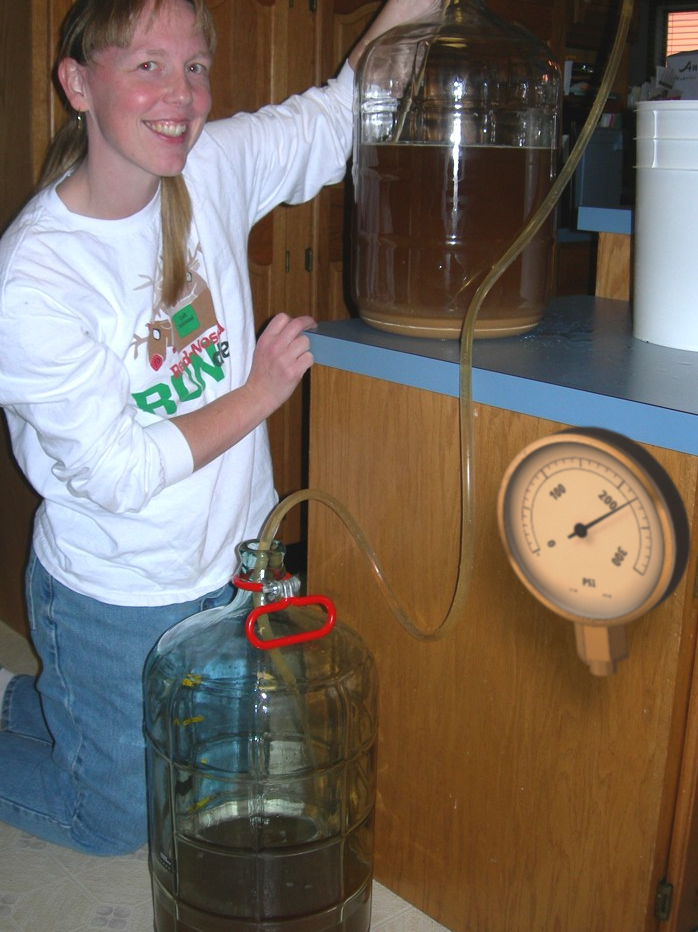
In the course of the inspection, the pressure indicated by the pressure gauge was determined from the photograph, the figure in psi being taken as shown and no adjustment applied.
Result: 220 psi
